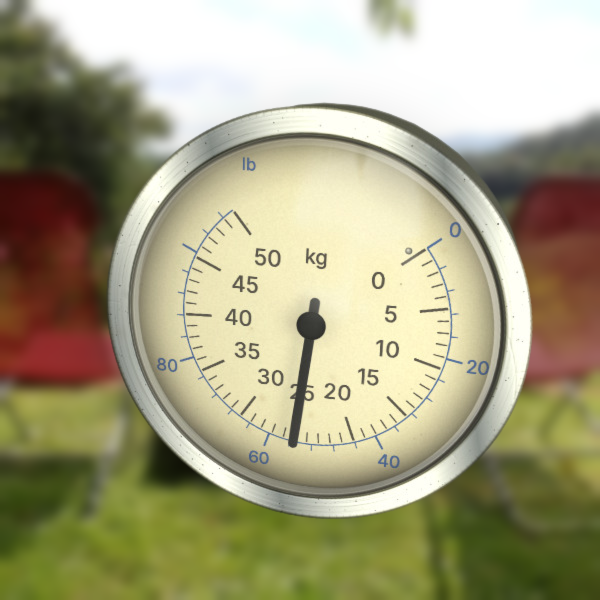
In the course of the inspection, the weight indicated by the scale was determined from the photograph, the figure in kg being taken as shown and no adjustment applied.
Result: 25 kg
